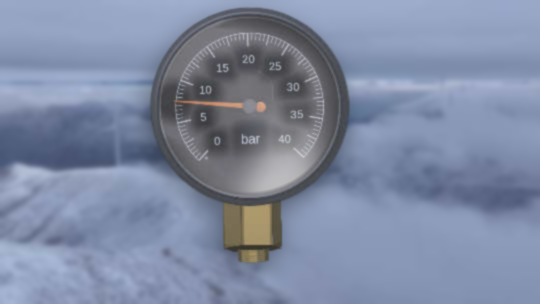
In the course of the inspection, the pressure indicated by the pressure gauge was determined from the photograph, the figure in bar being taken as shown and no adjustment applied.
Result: 7.5 bar
